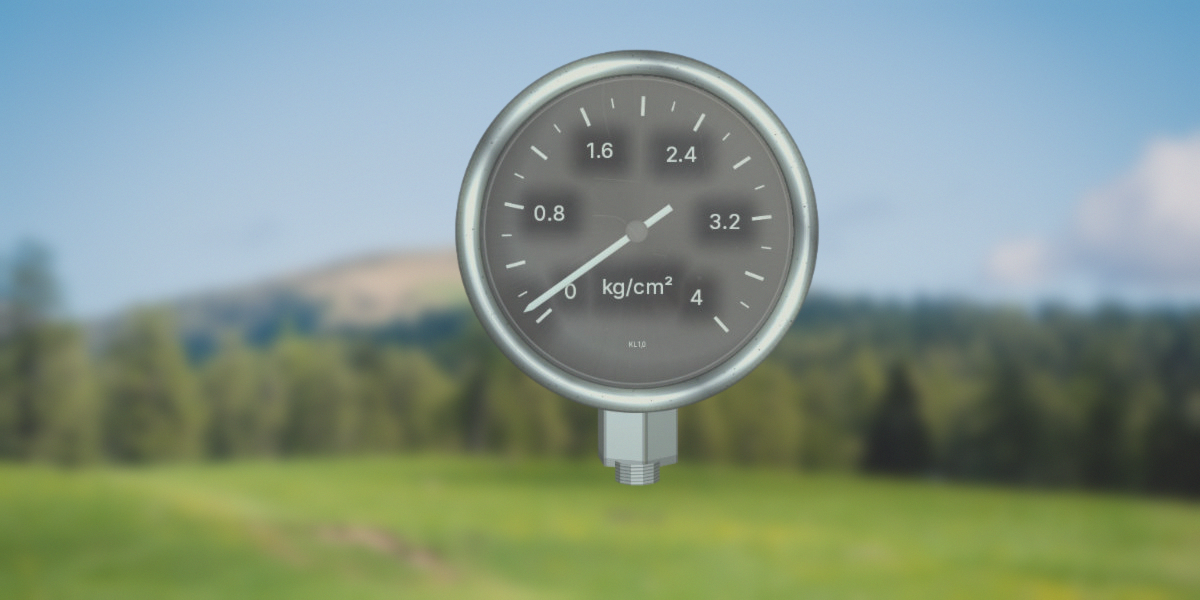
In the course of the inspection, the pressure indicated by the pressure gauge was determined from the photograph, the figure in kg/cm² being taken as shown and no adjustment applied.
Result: 0.1 kg/cm²
